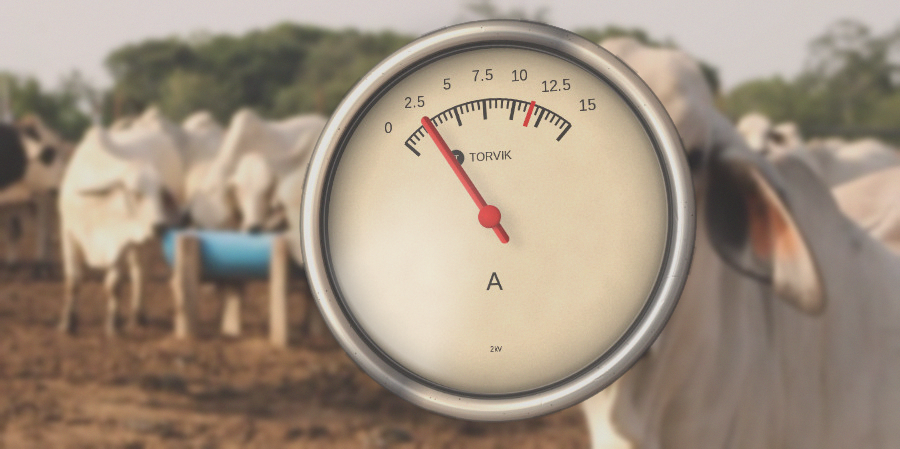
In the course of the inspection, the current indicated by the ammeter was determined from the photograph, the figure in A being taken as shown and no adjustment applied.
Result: 2.5 A
